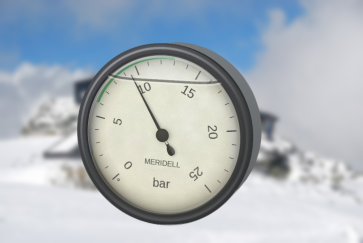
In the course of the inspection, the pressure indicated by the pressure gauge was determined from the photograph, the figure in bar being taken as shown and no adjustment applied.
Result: 9.5 bar
